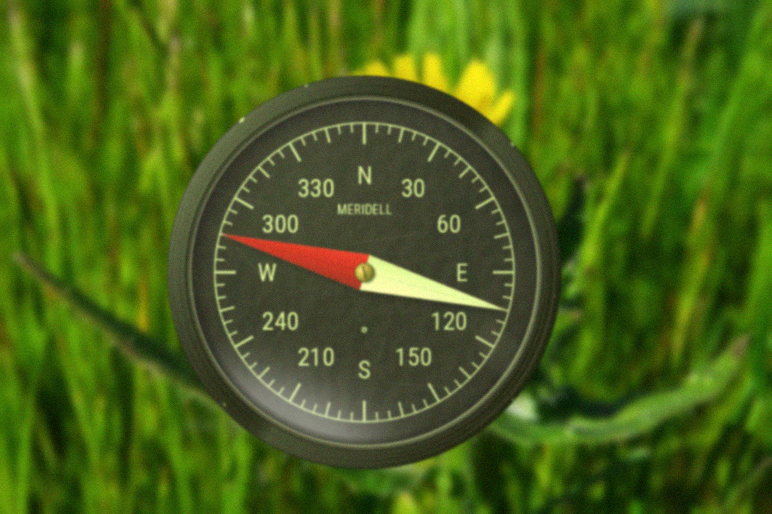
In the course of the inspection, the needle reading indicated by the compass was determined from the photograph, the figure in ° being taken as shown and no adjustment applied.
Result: 285 °
